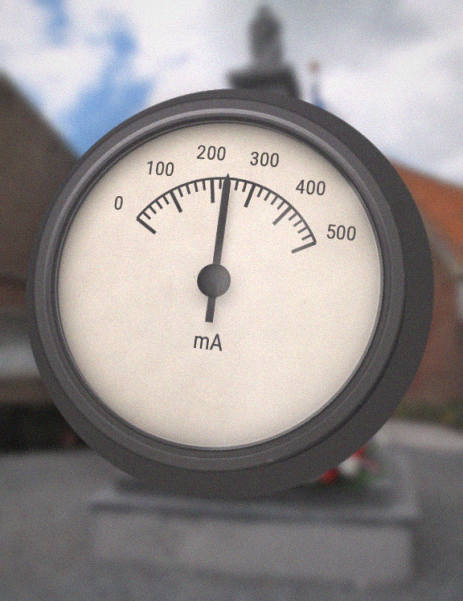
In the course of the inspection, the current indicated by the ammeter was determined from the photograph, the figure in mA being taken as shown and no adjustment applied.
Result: 240 mA
